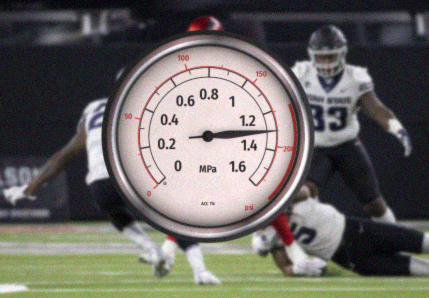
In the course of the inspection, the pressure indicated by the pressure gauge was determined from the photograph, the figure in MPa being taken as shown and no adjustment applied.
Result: 1.3 MPa
